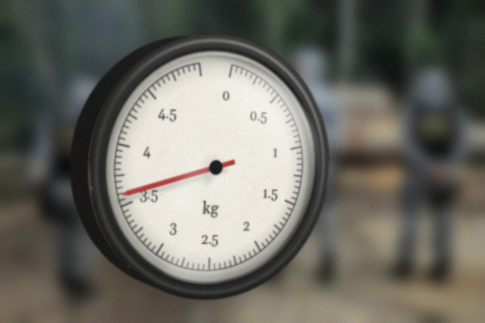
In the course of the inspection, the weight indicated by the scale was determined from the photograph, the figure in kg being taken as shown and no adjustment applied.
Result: 3.6 kg
